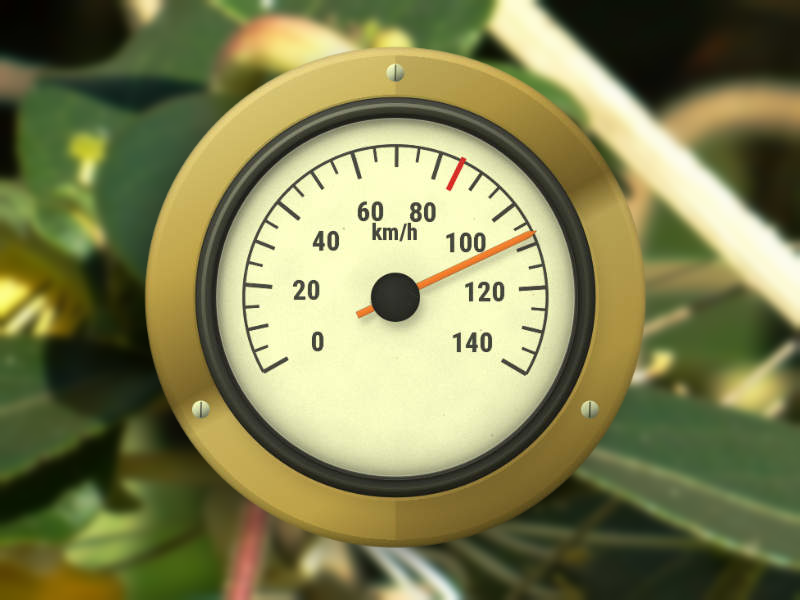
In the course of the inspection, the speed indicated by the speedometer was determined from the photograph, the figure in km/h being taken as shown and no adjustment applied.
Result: 107.5 km/h
